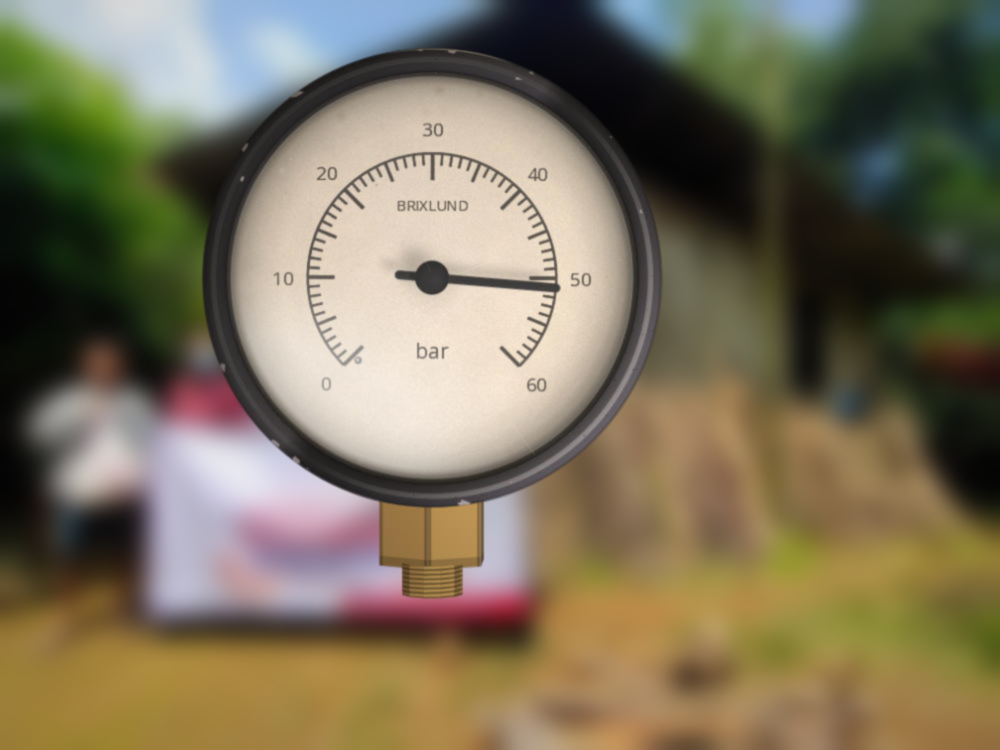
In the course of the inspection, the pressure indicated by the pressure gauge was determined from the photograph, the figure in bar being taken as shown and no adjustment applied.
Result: 51 bar
